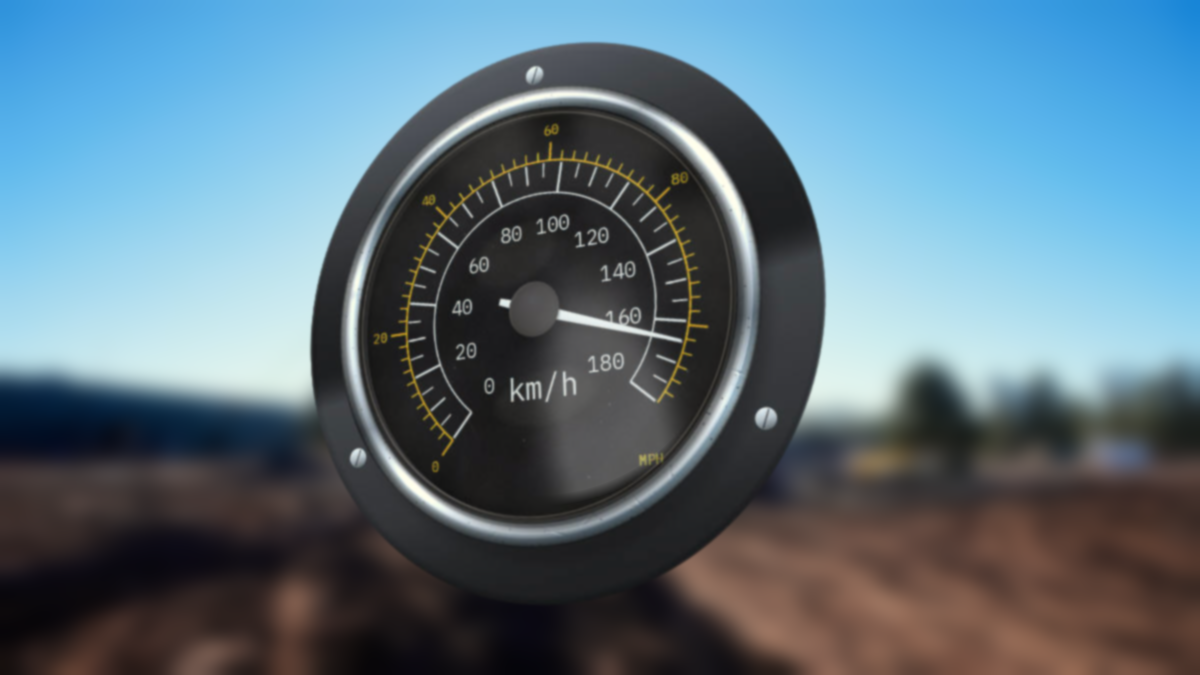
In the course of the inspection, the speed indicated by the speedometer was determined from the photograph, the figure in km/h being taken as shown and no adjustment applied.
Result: 165 km/h
